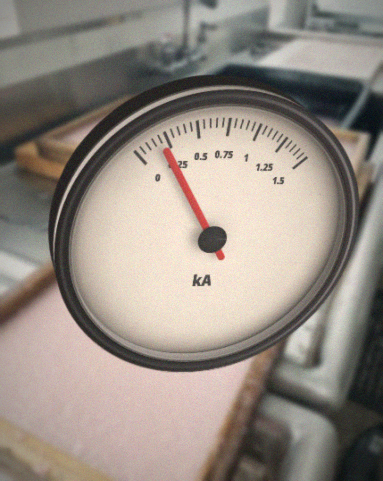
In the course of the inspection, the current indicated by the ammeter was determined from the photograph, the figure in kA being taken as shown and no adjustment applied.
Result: 0.2 kA
